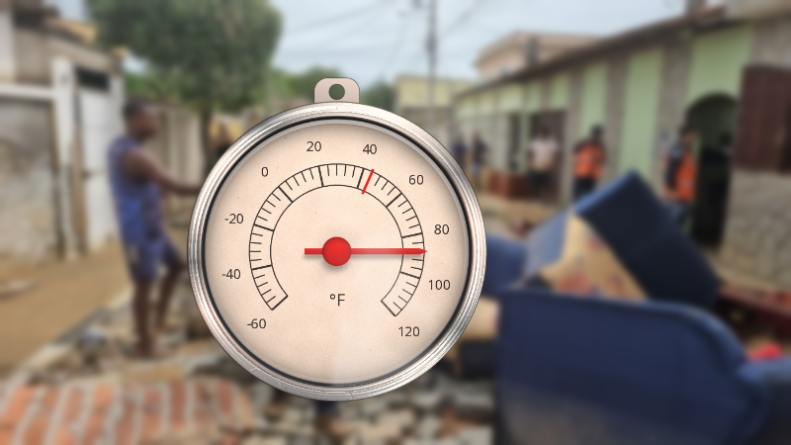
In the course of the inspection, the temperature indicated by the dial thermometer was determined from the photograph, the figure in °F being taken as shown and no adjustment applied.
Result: 88 °F
